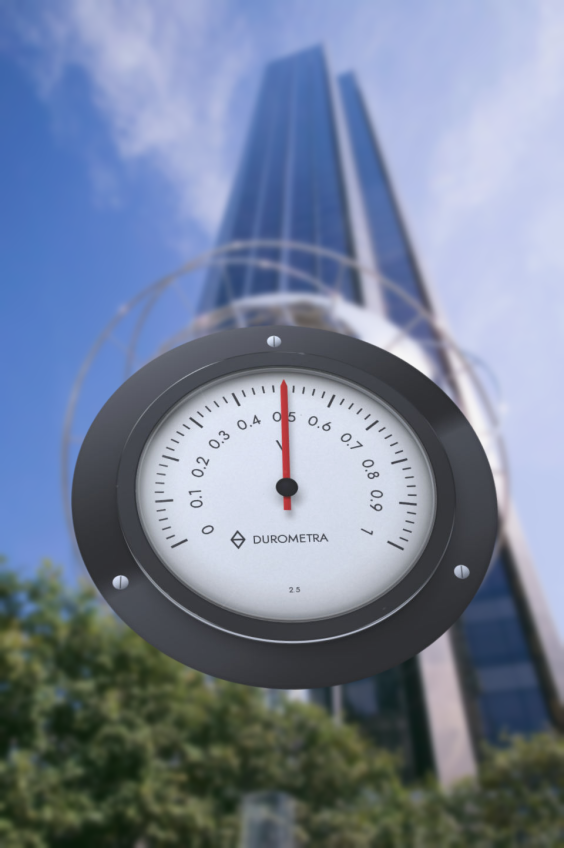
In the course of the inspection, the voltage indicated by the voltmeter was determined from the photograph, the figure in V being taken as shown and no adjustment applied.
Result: 0.5 V
